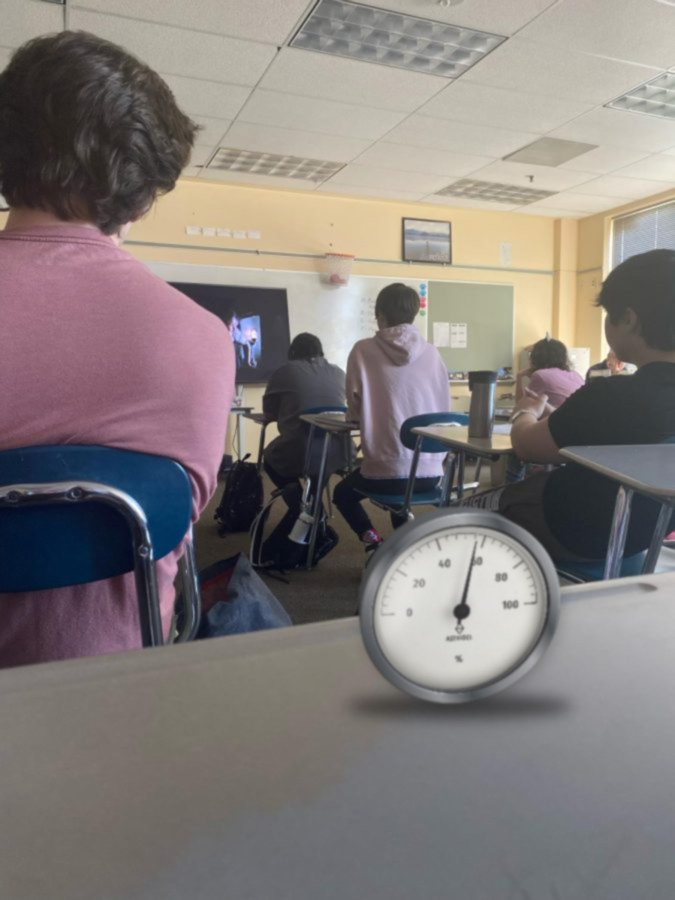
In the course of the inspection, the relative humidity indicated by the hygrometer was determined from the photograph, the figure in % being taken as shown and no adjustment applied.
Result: 56 %
